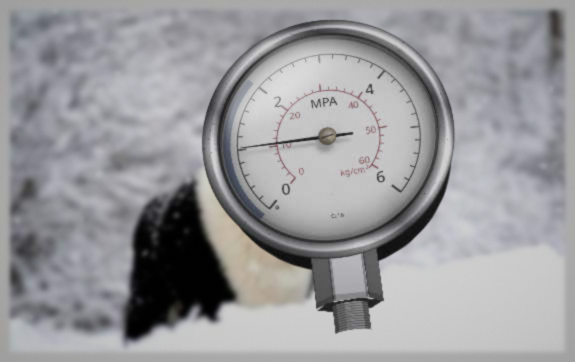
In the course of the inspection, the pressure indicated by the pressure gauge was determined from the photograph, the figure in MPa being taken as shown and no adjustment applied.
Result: 1 MPa
